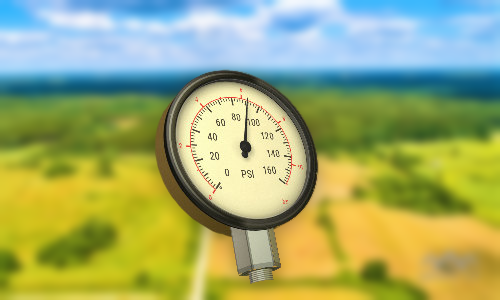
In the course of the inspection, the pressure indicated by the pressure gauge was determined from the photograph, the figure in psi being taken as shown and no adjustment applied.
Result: 90 psi
